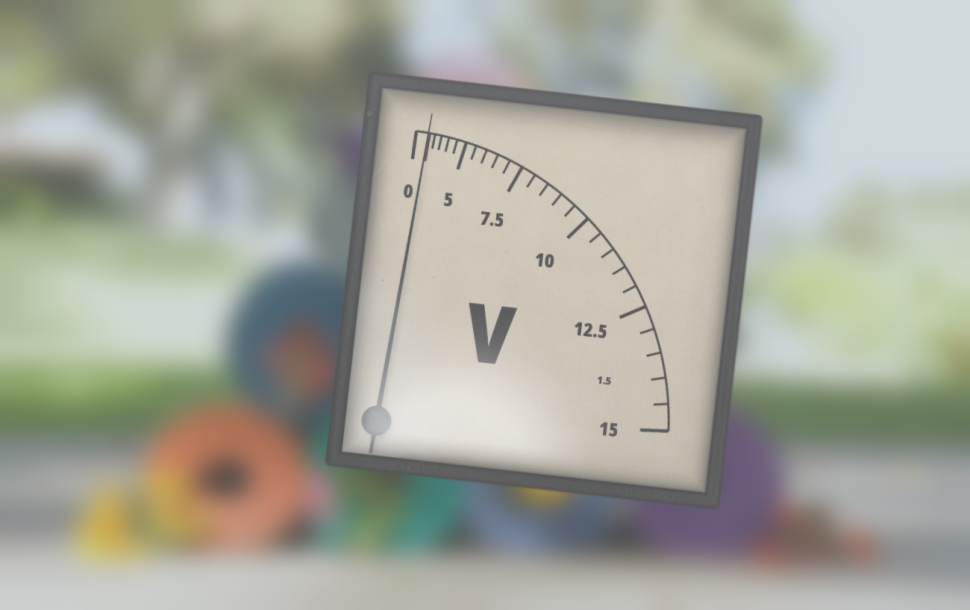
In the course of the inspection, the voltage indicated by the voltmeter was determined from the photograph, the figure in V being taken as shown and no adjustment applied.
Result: 2.5 V
